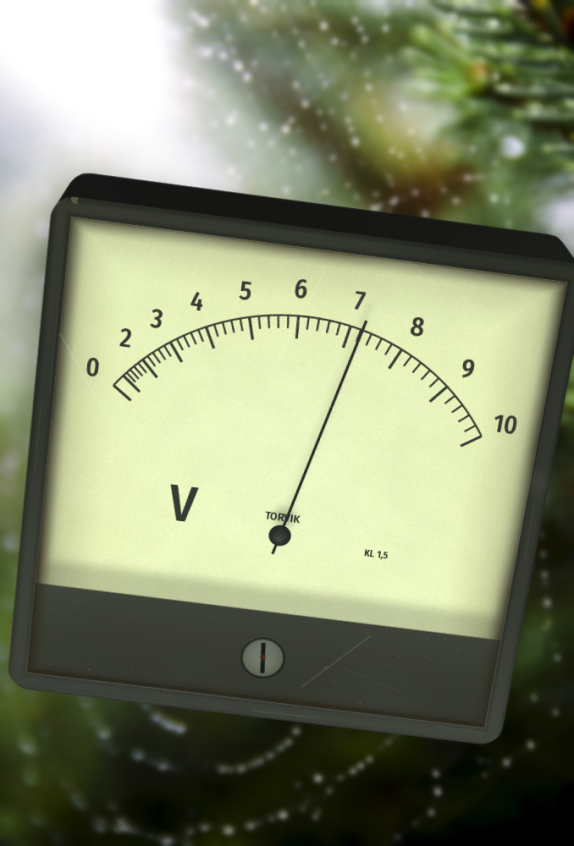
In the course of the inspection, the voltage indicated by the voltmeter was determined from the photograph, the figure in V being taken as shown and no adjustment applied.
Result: 7.2 V
